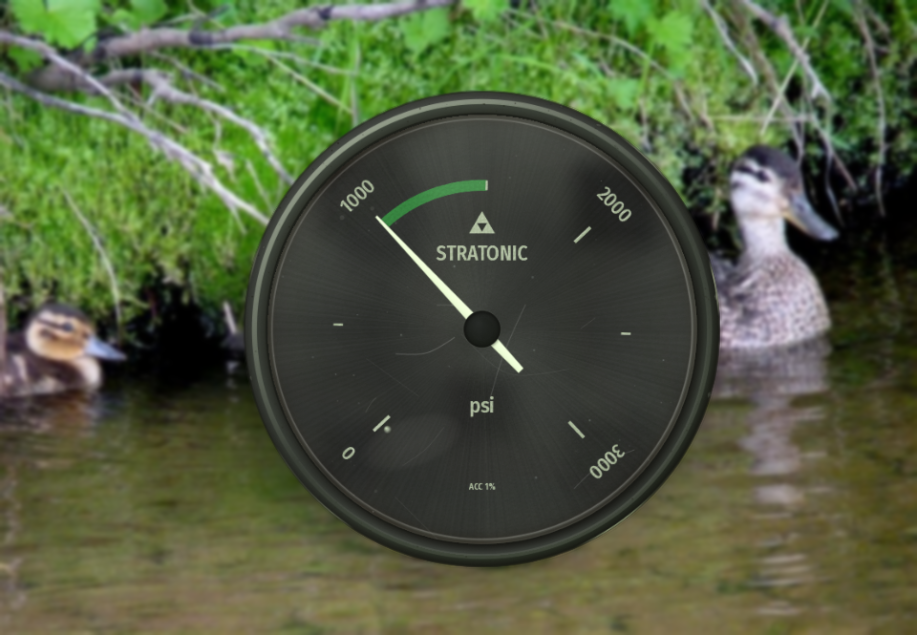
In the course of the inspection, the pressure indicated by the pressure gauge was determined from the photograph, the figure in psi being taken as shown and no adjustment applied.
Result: 1000 psi
